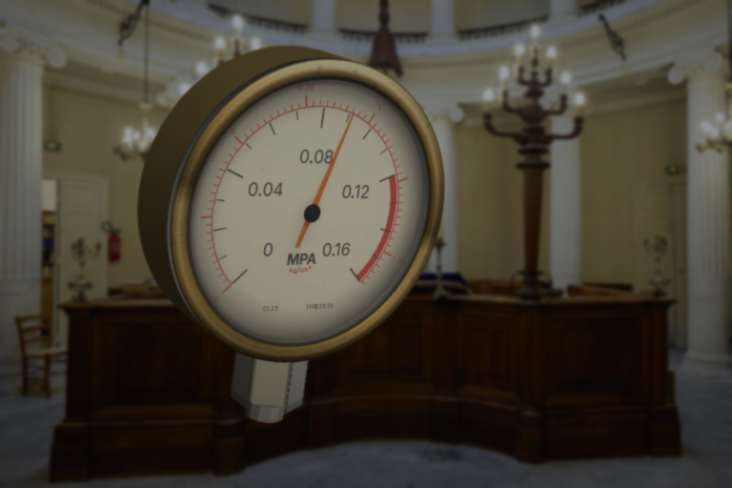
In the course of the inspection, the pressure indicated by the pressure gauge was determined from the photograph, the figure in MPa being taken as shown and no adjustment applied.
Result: 0.09 MPa
